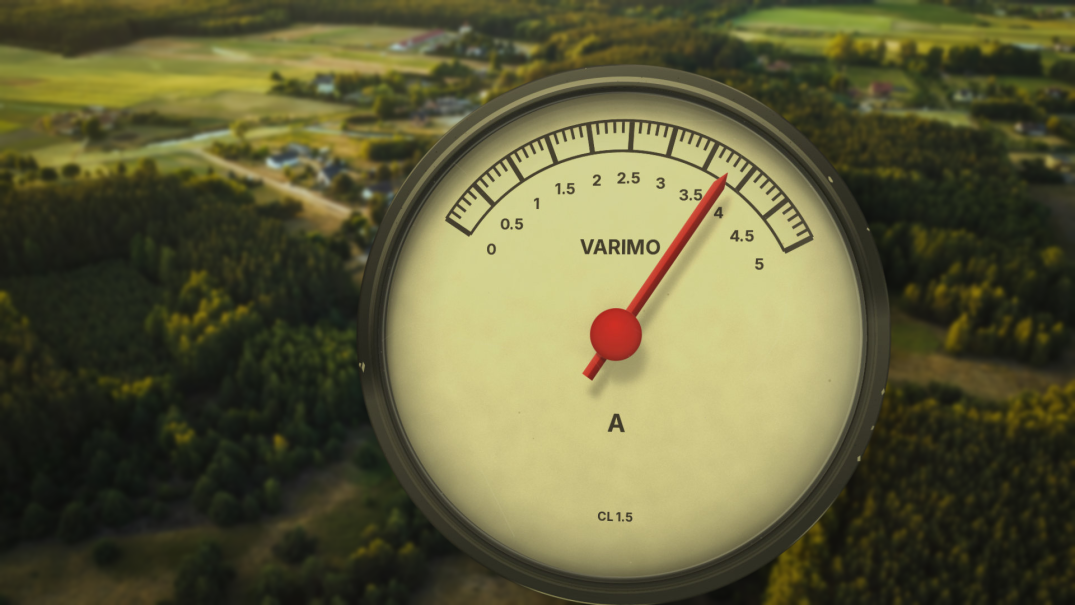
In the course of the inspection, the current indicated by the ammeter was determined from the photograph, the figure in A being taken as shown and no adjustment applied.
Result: 3.8 A
